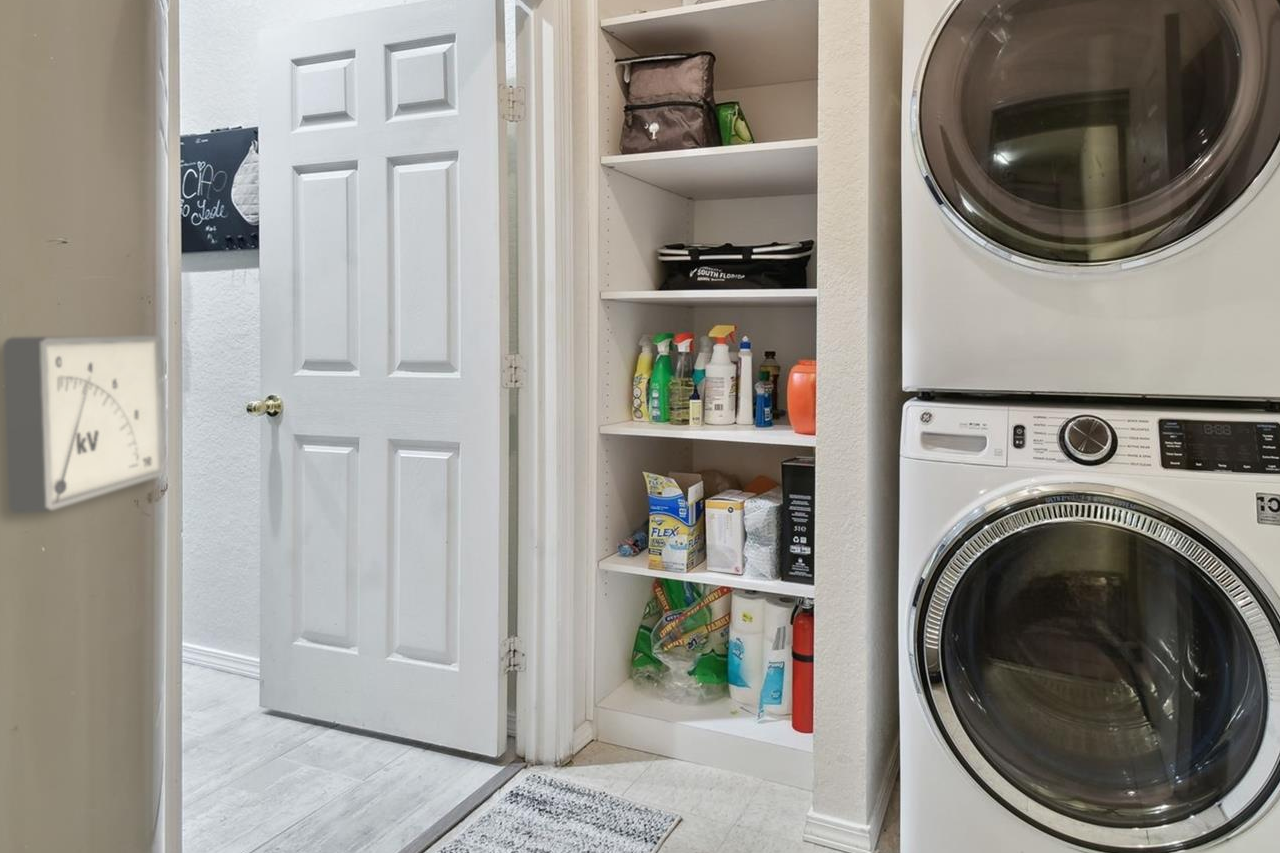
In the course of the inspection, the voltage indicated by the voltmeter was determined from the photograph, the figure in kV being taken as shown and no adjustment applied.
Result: 4 kV
